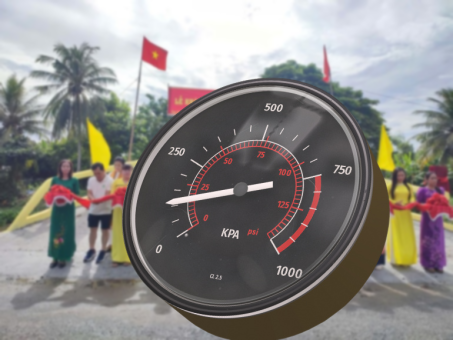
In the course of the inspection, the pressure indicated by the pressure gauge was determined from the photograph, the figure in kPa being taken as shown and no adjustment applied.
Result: 100 kPa
